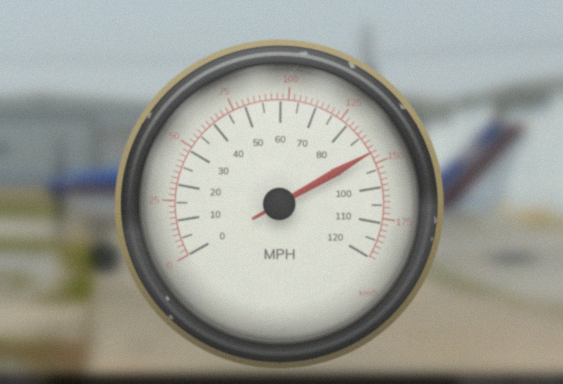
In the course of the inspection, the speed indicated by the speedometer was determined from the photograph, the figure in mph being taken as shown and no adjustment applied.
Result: 90 mph
